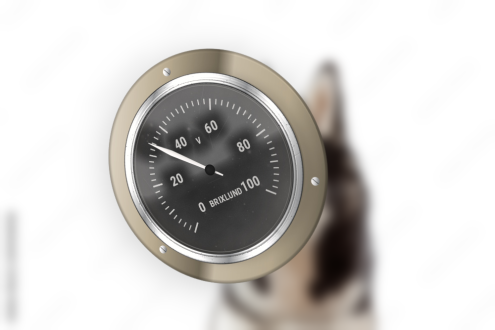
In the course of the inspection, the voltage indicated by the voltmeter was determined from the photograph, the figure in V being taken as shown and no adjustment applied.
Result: 34 V
